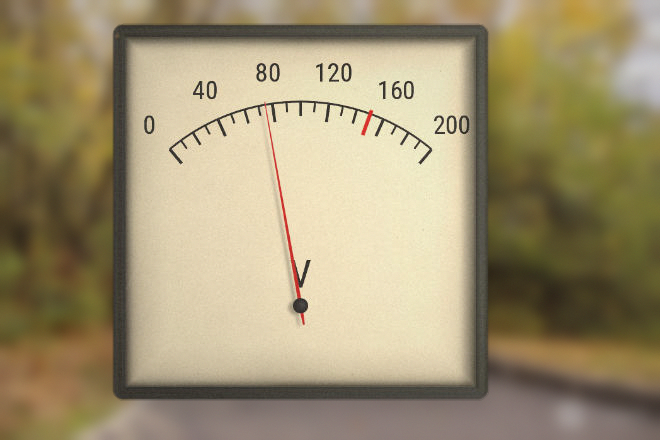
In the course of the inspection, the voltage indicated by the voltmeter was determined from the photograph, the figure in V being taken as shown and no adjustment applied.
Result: 75 V
